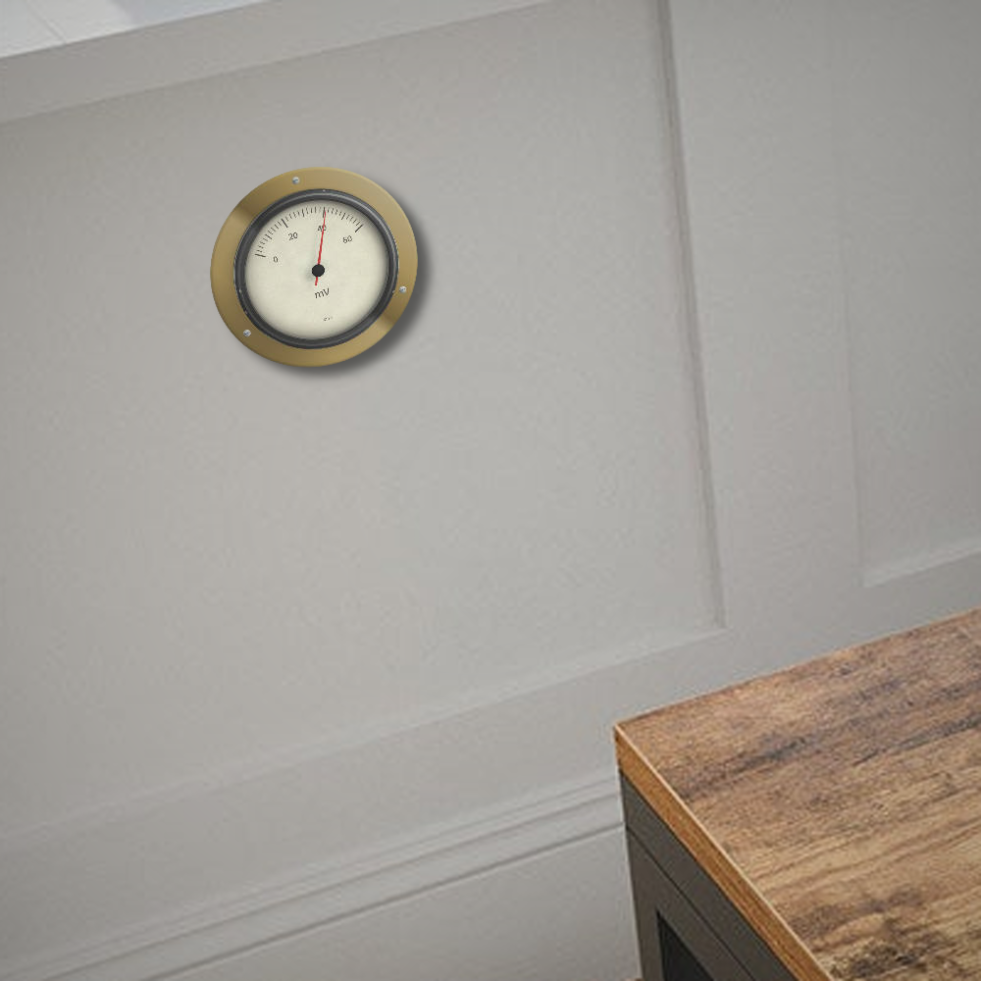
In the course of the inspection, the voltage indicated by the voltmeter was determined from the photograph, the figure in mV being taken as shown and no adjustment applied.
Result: 40 mV
